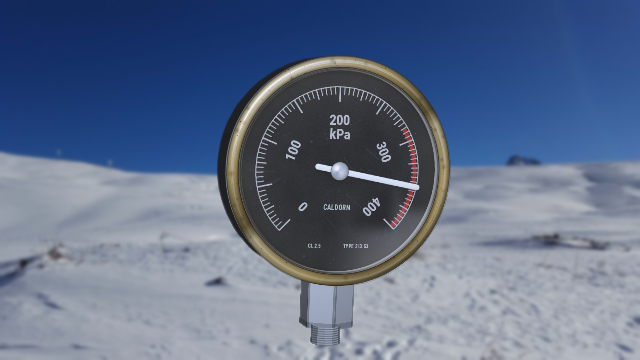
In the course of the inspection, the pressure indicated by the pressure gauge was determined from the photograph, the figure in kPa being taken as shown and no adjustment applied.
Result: 350 kPa
